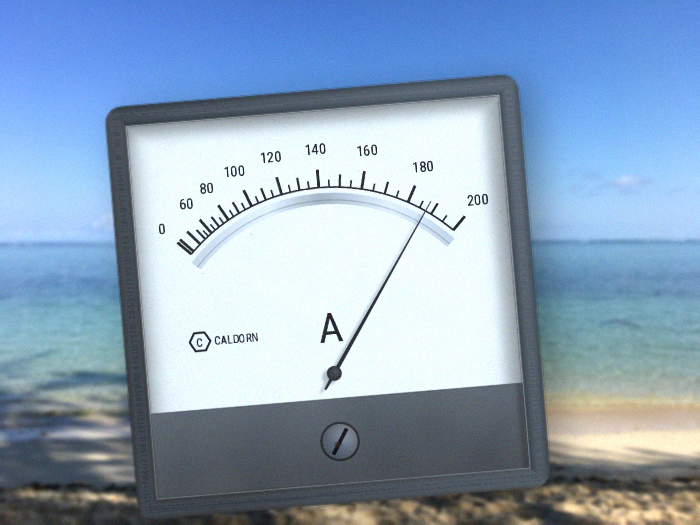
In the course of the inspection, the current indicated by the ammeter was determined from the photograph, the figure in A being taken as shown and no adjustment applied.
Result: 187.5 A
